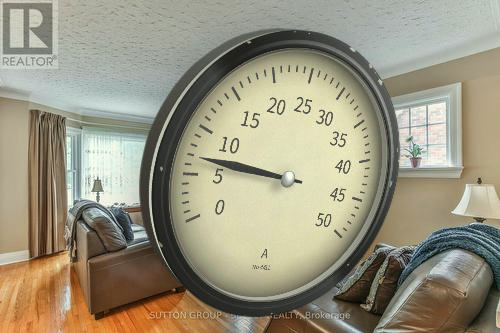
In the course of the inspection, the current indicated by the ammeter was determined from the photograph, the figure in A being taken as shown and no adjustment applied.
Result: 7 A
